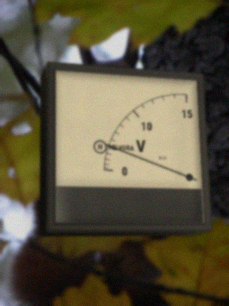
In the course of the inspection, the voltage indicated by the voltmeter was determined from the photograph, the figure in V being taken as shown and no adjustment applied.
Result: 5 V
